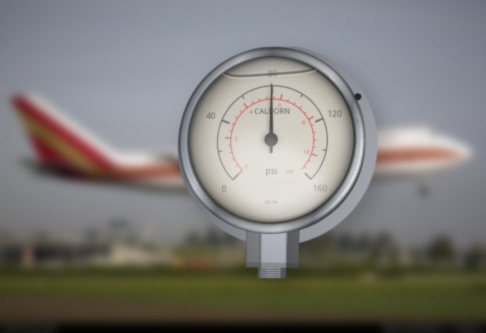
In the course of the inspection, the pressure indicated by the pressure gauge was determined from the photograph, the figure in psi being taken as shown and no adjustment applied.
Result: 80 psi
